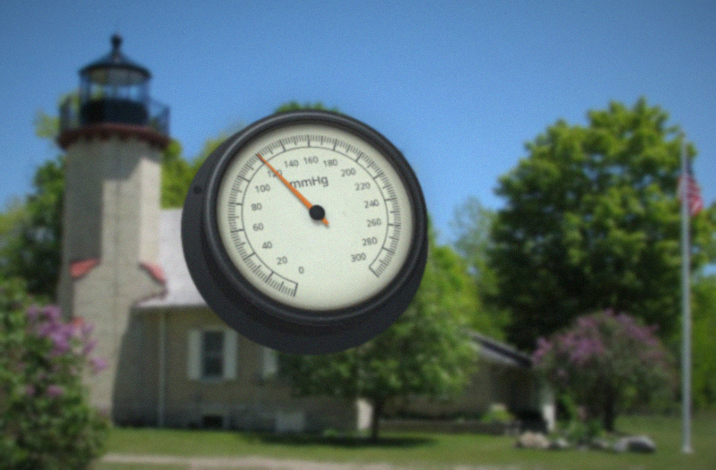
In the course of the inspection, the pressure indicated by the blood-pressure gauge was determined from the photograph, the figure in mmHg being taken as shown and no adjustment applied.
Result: 120 mmHg
